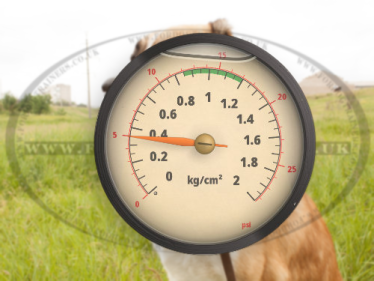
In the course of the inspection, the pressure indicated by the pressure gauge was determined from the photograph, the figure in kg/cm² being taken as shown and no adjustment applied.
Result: 0.35 kg/cm²
